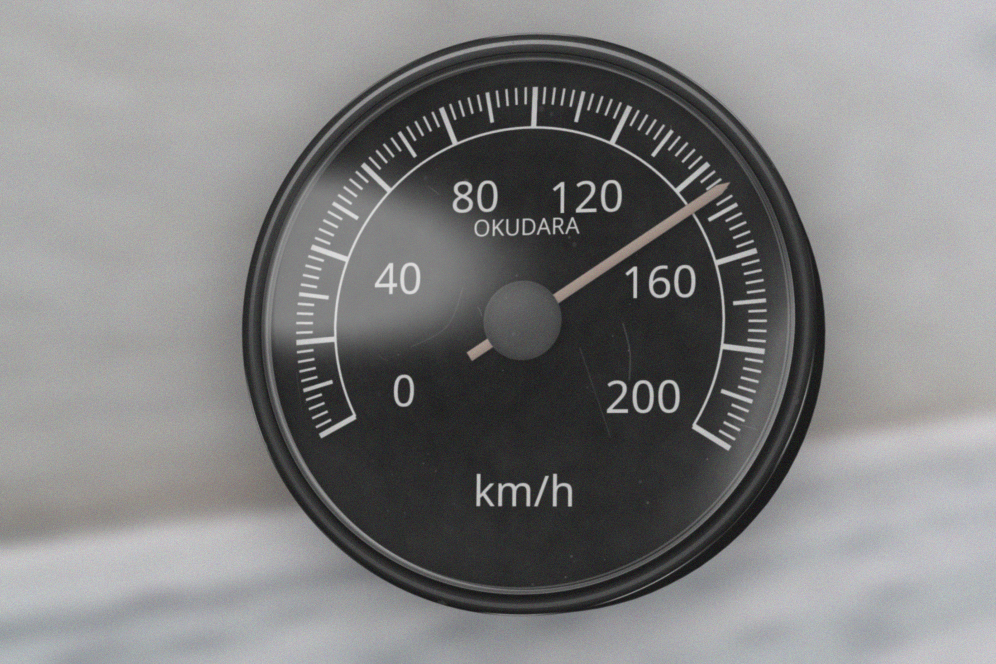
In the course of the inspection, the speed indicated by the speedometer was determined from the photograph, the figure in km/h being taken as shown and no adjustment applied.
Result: 146 km/h
